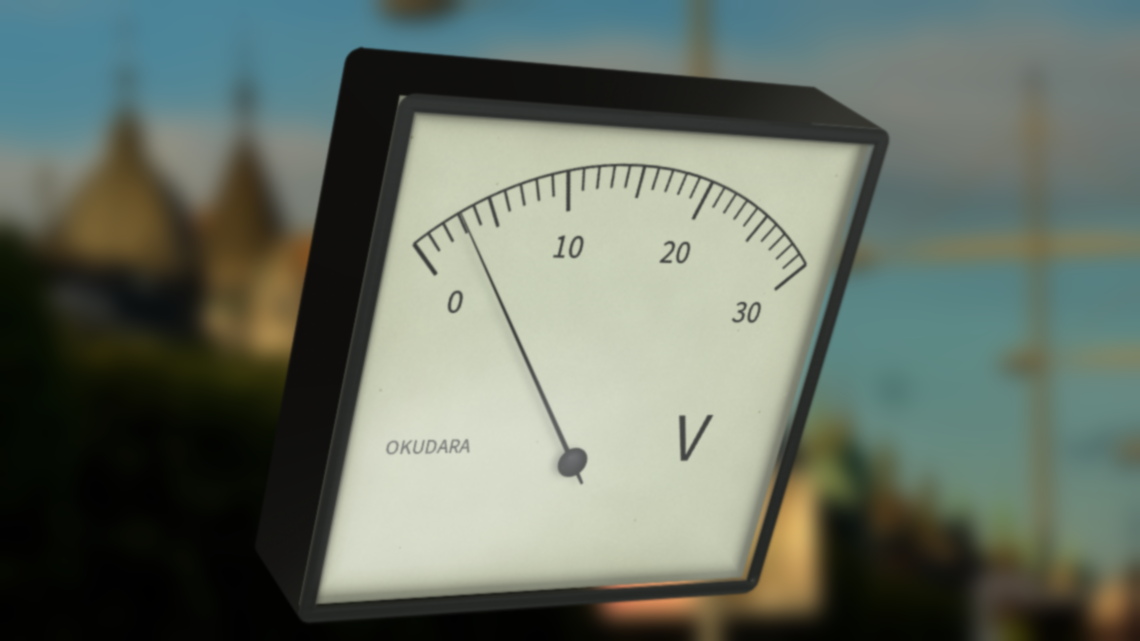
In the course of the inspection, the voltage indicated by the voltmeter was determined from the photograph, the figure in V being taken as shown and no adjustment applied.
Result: 3 V
